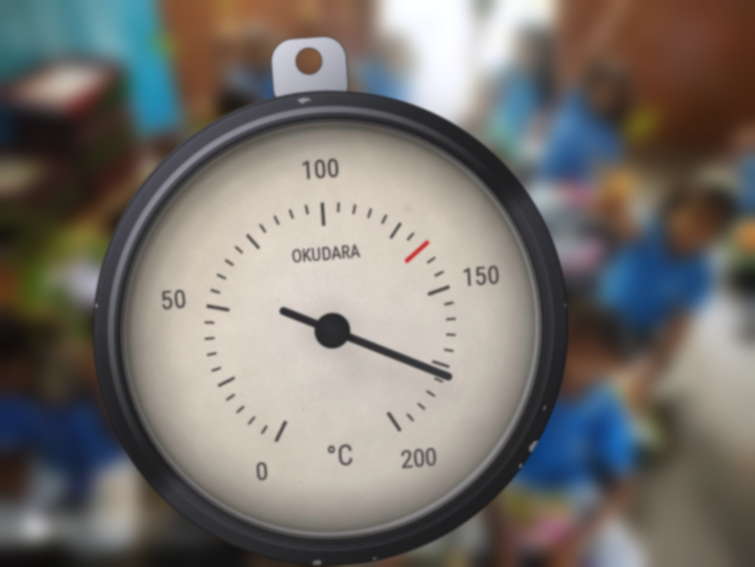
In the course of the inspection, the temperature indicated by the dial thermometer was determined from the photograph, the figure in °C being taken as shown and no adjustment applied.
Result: 177.5 °C
